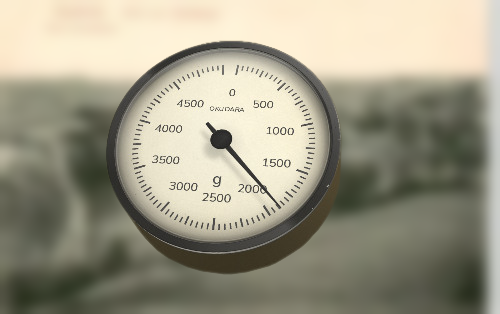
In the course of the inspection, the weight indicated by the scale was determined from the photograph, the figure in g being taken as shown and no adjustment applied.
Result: 1900 g
